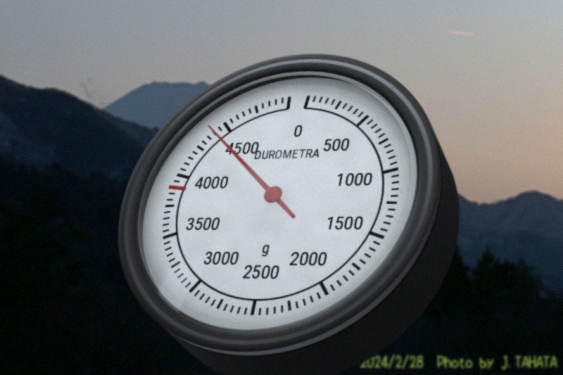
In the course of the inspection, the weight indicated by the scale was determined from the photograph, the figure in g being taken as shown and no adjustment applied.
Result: 4400 g
